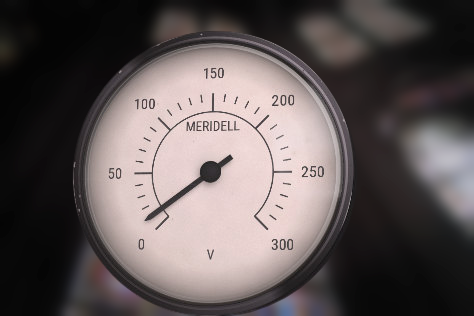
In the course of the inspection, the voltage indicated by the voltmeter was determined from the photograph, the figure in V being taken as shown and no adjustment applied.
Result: 10 V
